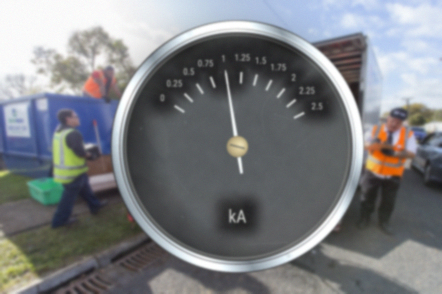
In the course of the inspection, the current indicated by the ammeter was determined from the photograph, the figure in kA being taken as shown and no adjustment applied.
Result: 1 kA
